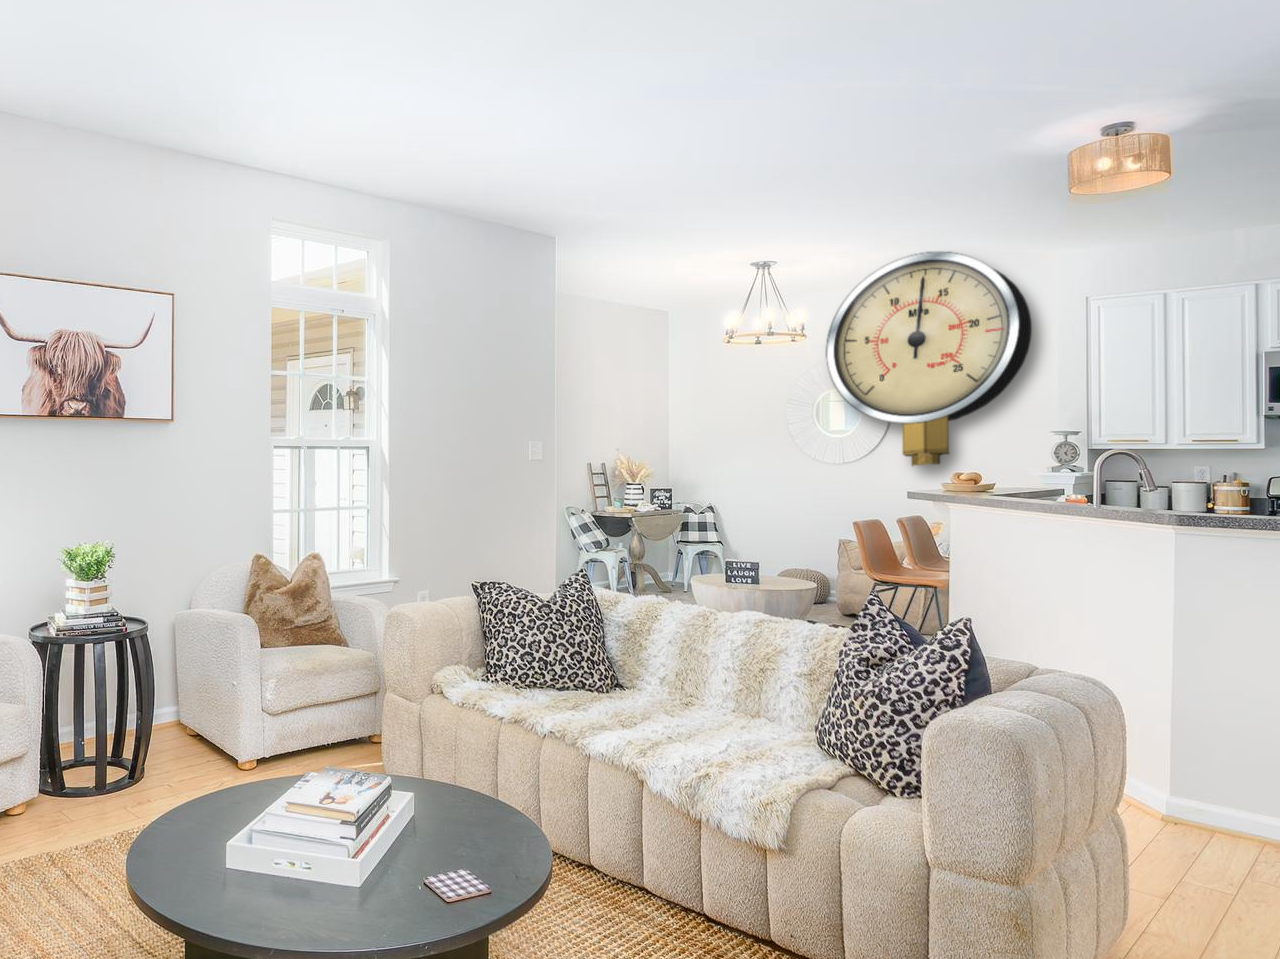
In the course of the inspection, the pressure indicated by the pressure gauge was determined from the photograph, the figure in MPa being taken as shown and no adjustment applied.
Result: 13 MPa
